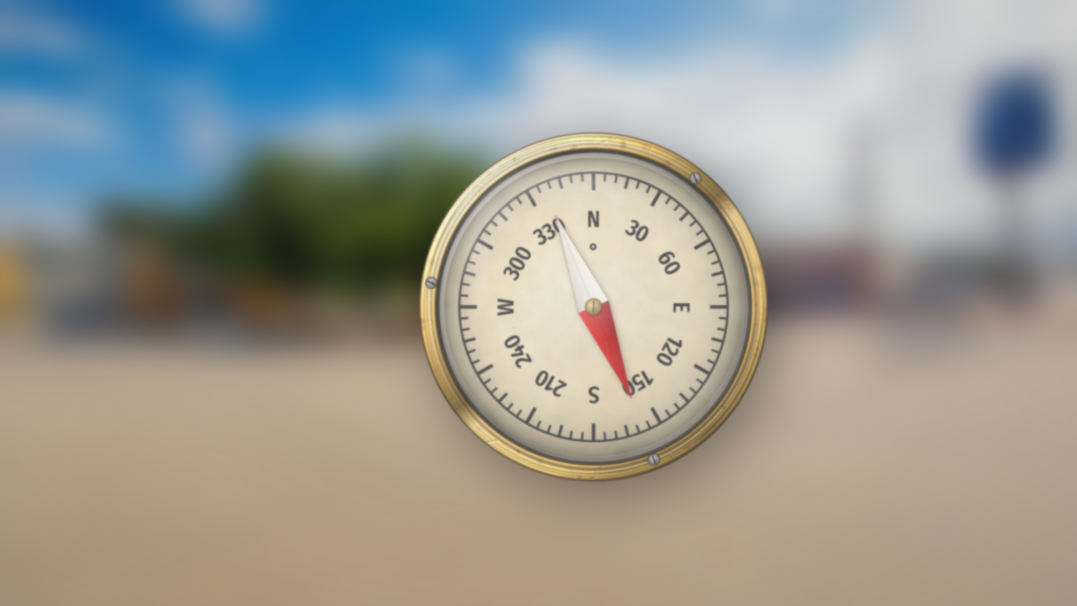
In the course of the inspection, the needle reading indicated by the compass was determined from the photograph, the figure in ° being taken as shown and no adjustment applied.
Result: 157.5 °
